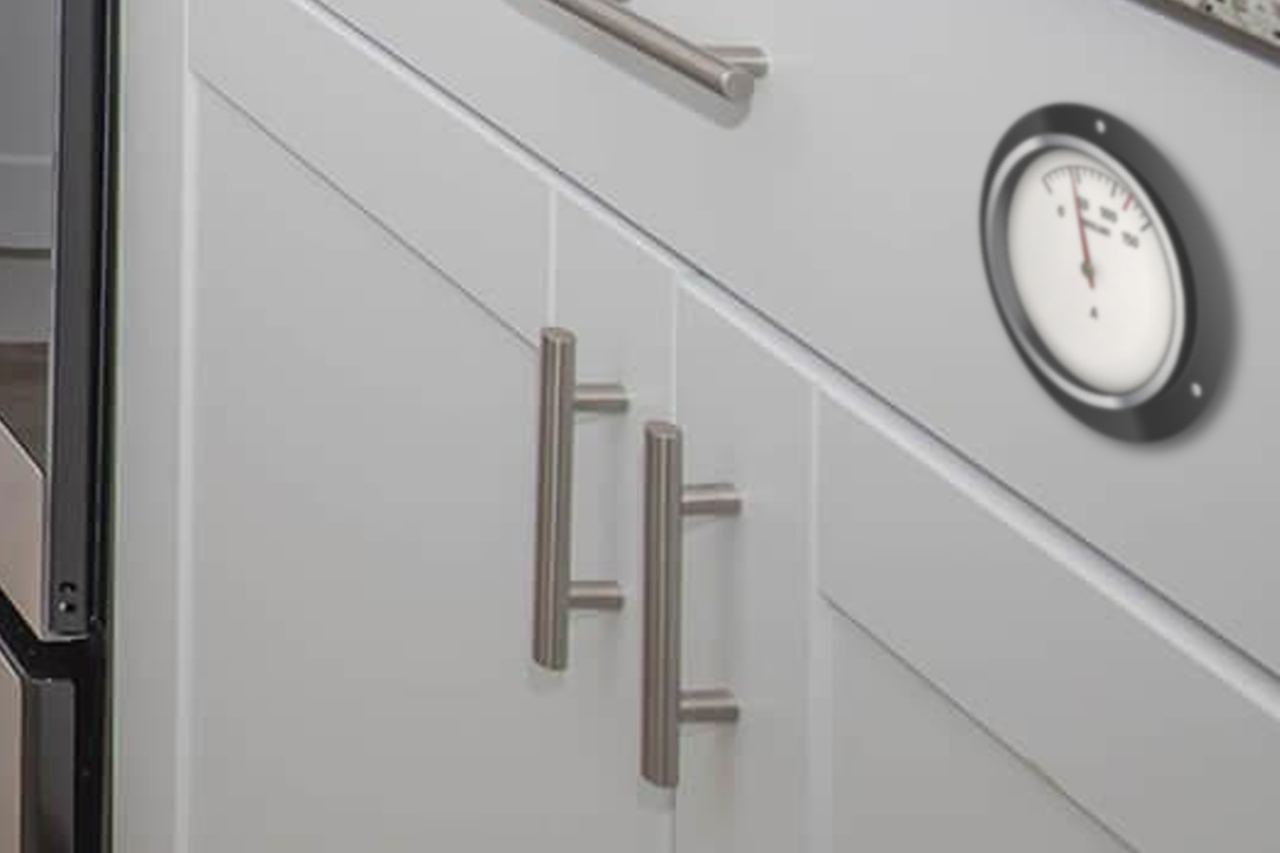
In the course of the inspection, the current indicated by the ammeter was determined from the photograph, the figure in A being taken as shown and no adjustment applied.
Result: 50 A
